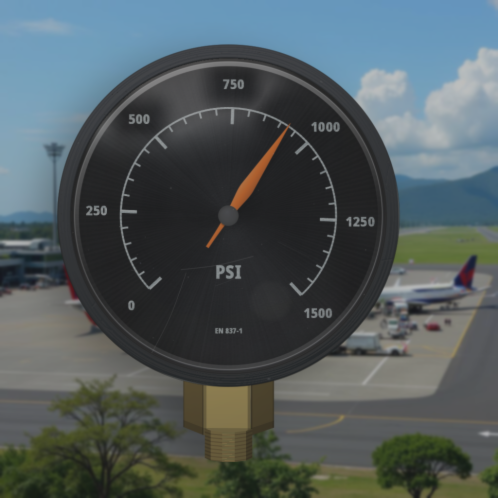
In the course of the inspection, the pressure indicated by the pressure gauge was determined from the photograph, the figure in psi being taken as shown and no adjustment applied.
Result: 925 psi
